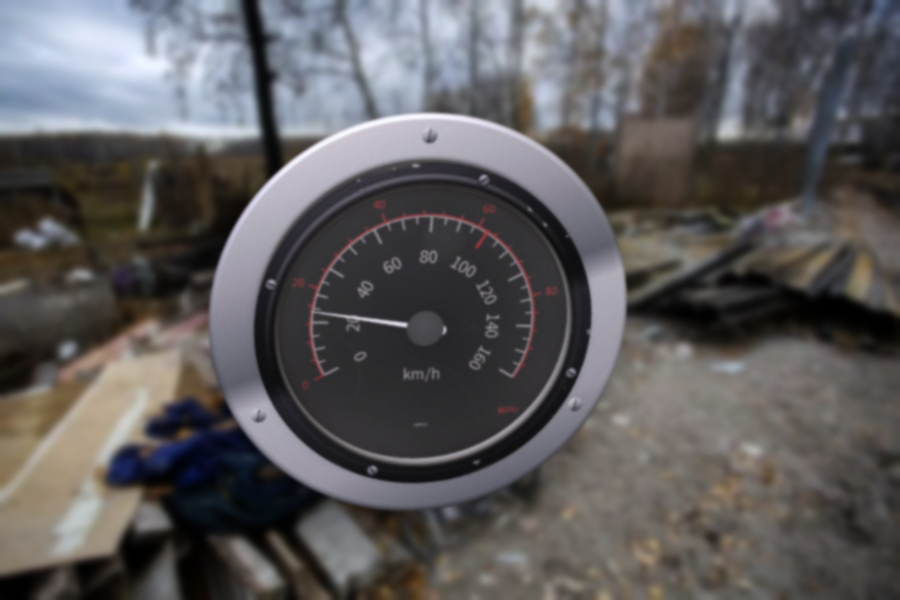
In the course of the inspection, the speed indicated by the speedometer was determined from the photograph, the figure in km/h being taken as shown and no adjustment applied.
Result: 25 km/h
